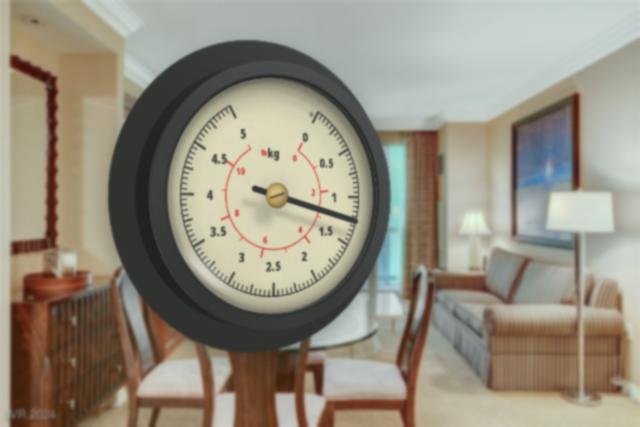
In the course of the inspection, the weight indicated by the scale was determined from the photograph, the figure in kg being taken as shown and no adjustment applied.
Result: 1.25 kg
